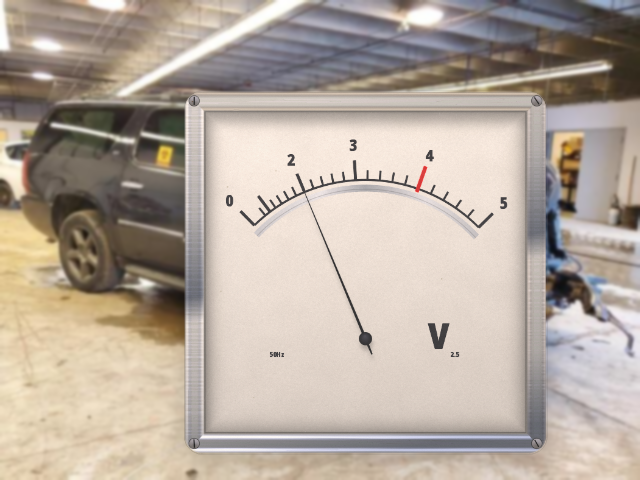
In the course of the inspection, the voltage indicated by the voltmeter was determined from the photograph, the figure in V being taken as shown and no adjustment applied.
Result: 2 V
